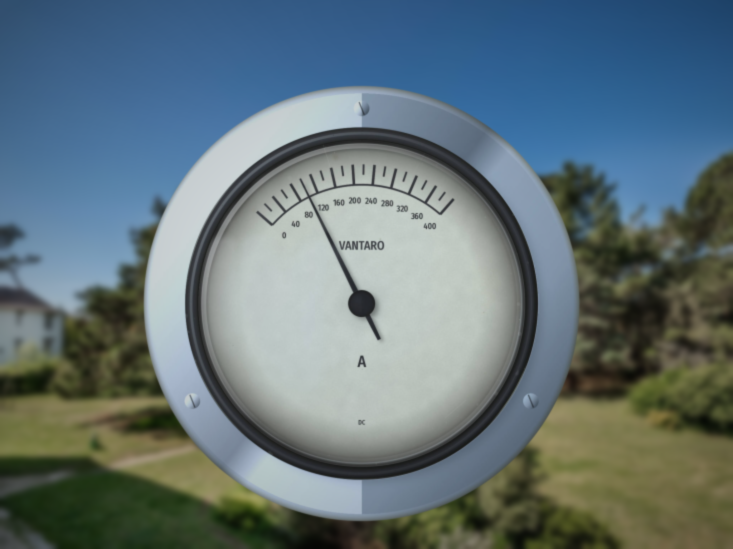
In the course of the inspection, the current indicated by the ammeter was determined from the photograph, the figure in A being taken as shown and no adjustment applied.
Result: 100 A
